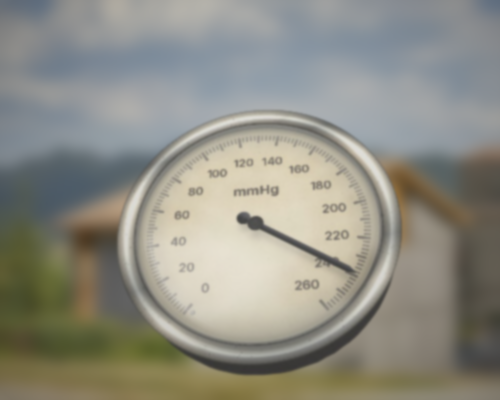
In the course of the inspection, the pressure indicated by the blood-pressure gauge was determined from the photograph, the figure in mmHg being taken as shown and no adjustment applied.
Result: 240 mmHg
